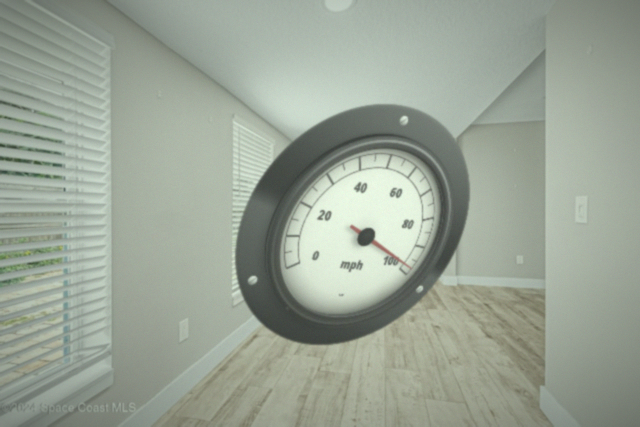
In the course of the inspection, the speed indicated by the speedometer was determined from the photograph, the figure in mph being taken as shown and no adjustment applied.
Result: 97.5 mph
